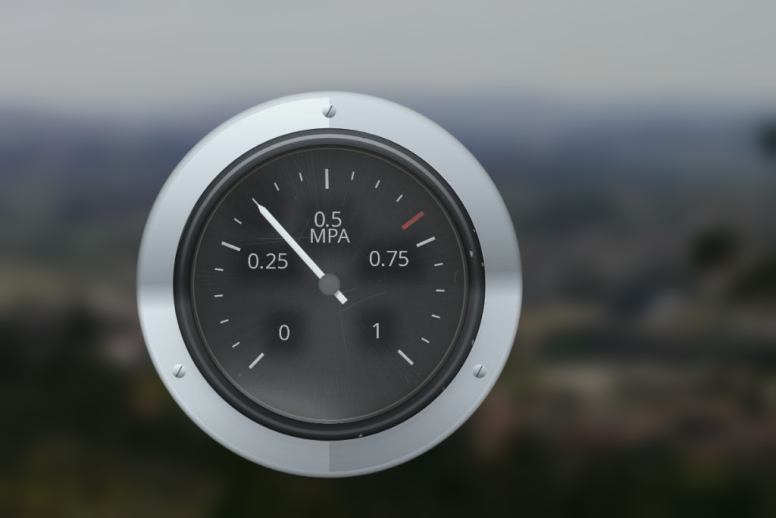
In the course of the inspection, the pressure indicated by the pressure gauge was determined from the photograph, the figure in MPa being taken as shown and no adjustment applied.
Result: 0.35 MPa
